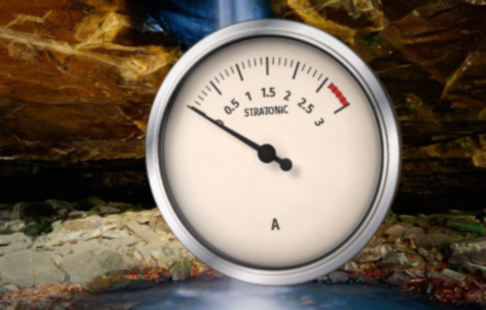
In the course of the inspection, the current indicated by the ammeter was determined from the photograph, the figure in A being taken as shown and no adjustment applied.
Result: 0 A
